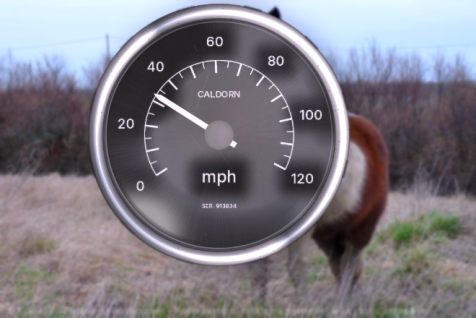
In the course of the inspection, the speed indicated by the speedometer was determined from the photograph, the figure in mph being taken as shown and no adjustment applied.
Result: 32.5 mph
